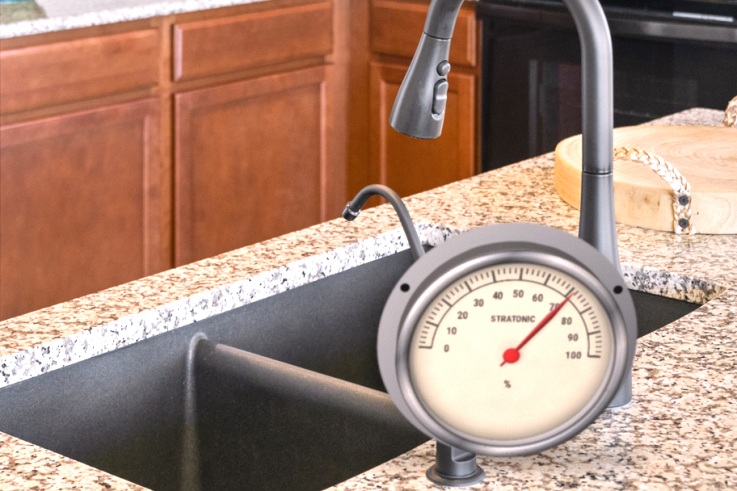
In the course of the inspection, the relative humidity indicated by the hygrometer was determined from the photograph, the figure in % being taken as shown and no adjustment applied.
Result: 70 %
